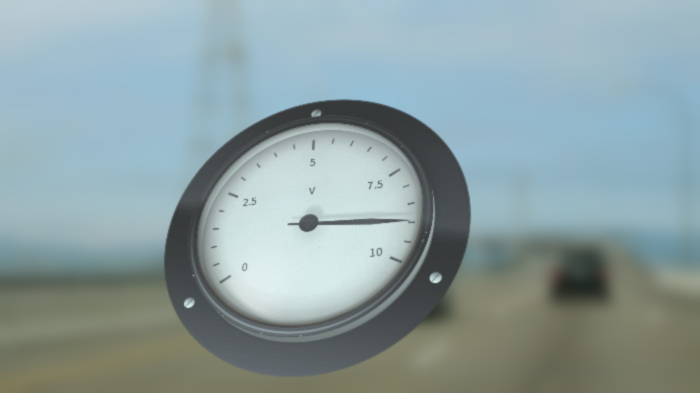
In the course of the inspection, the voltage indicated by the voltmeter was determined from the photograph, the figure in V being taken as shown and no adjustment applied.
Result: 9 V
